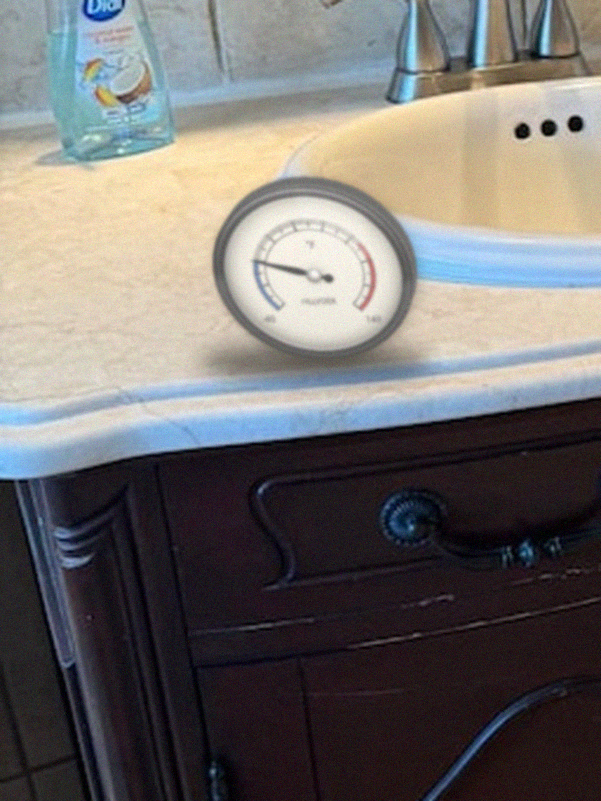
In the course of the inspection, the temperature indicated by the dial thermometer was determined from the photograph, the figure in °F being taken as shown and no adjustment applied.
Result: 0 °F
